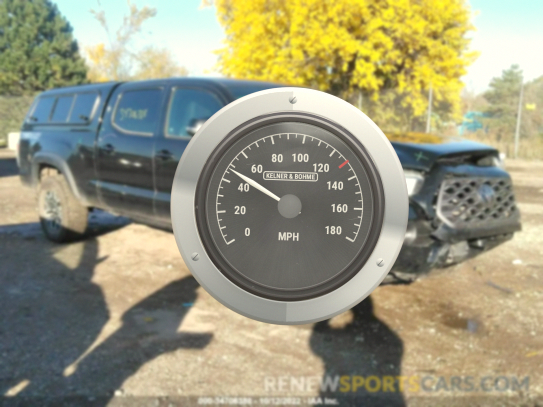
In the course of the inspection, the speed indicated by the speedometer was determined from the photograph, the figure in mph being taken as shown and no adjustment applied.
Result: 47.5 mph
